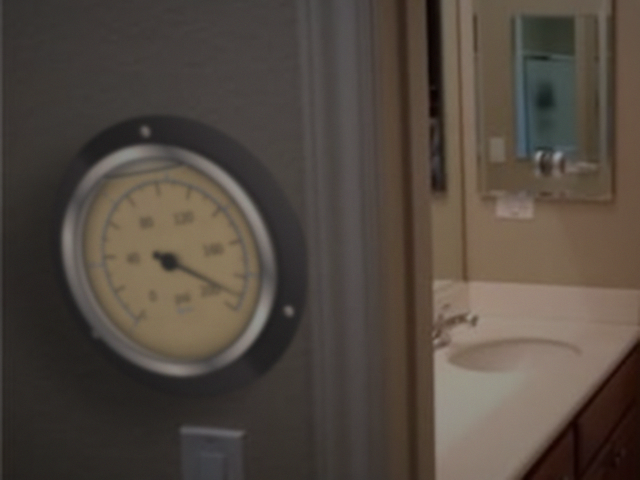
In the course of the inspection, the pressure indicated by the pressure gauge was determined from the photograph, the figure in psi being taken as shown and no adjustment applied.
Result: 190 psi
